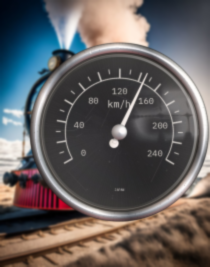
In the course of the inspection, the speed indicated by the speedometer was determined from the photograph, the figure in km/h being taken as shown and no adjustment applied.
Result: 145 km/h
